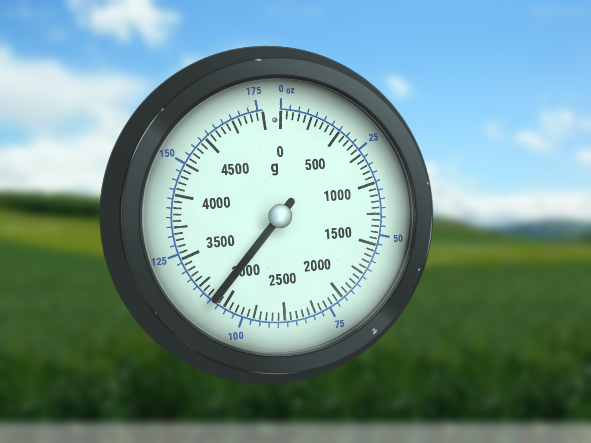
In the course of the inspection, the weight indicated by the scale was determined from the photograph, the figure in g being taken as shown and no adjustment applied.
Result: 3100 g
